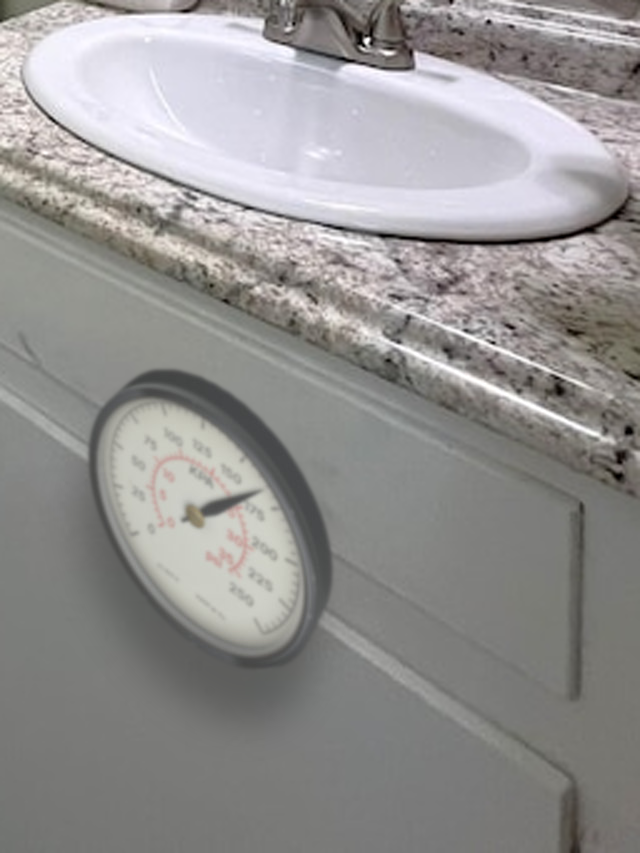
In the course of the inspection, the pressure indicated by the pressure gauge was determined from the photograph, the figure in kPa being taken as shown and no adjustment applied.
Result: 165 kPa
